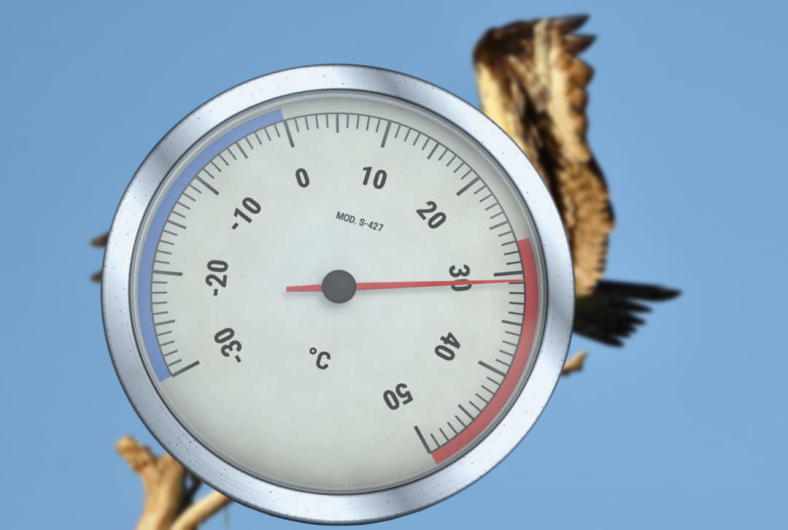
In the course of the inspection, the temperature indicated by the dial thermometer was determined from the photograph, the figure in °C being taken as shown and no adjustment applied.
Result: 31 °C
